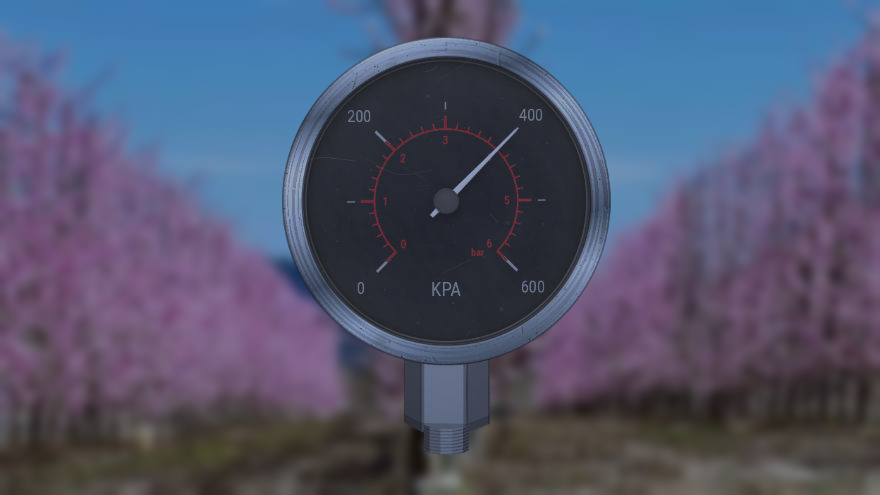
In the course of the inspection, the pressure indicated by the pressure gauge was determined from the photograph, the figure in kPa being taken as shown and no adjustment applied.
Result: 400 kPa
